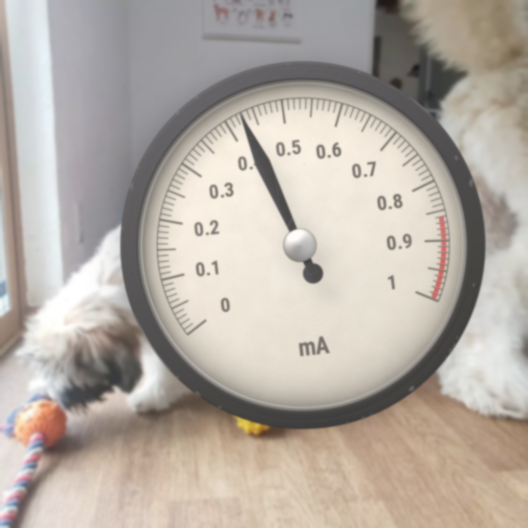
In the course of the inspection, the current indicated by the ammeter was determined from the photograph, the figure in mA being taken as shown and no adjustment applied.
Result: 0.43 mA
